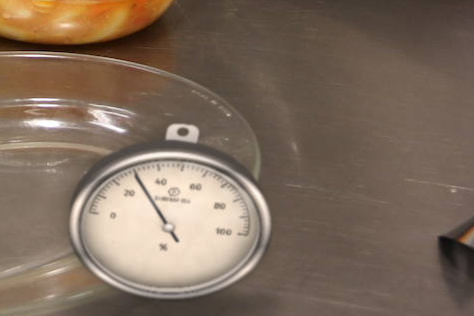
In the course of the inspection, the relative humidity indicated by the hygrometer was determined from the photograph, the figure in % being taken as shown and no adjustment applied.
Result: 30 %
